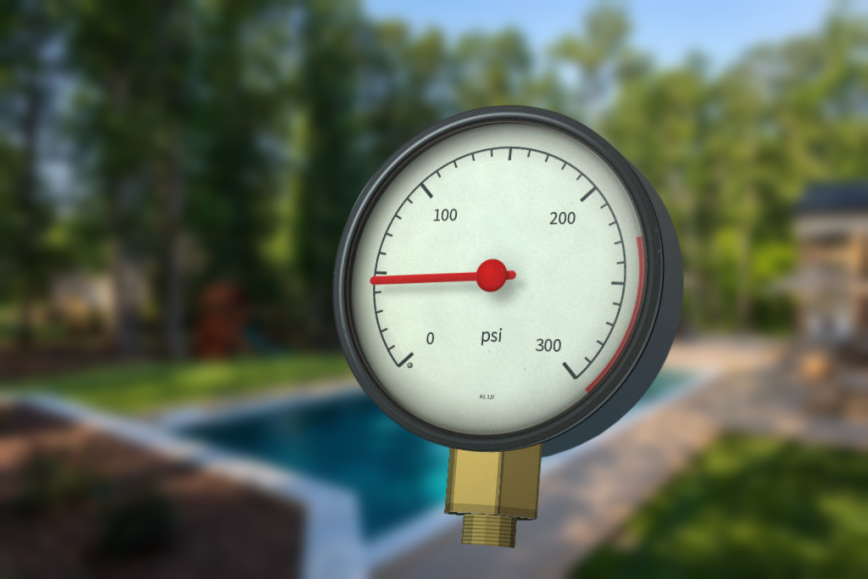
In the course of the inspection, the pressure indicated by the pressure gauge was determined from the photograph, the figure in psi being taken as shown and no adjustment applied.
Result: 45 psi
